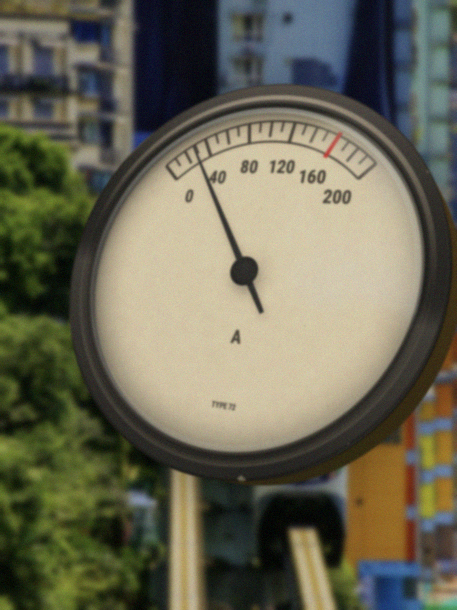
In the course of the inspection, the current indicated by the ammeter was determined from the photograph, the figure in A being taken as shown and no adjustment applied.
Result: 30 A
